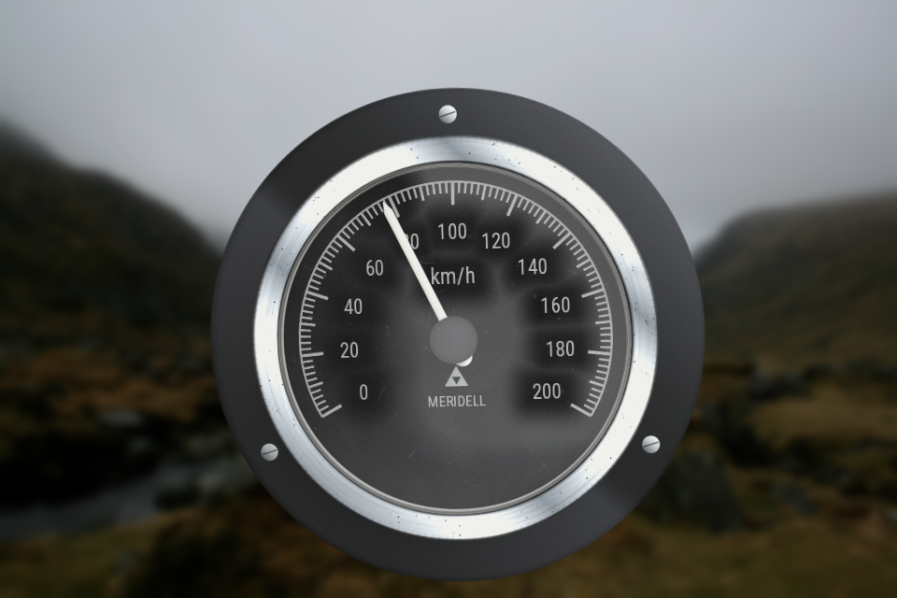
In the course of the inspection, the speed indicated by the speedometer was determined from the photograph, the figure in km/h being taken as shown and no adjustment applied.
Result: 78 km/h
